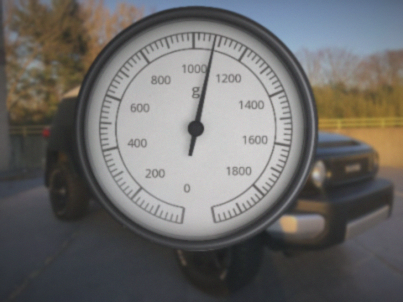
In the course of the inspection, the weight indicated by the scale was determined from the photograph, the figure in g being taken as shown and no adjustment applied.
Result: 1080 g
